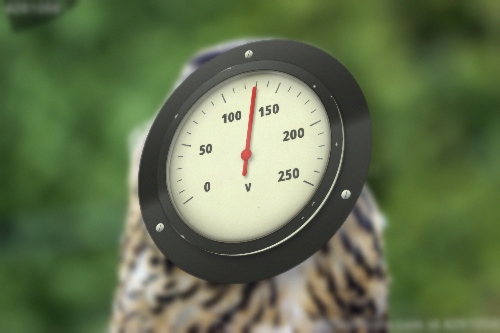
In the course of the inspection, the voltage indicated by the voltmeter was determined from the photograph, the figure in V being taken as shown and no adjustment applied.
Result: 130 V
